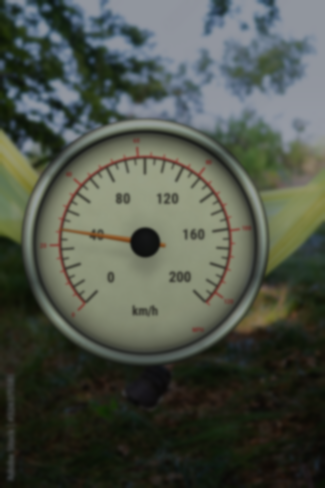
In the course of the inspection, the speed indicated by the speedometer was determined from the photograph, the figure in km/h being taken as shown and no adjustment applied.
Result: 40 km/h
